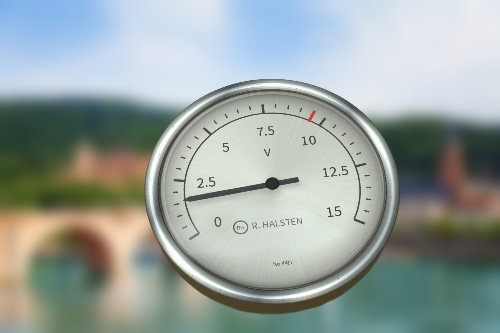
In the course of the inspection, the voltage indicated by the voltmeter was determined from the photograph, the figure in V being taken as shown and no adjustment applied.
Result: 1.5 V
